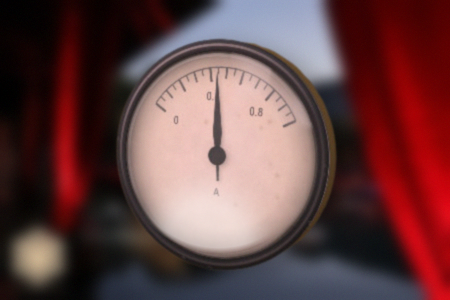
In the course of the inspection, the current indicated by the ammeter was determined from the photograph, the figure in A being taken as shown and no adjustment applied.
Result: 0.45 A
